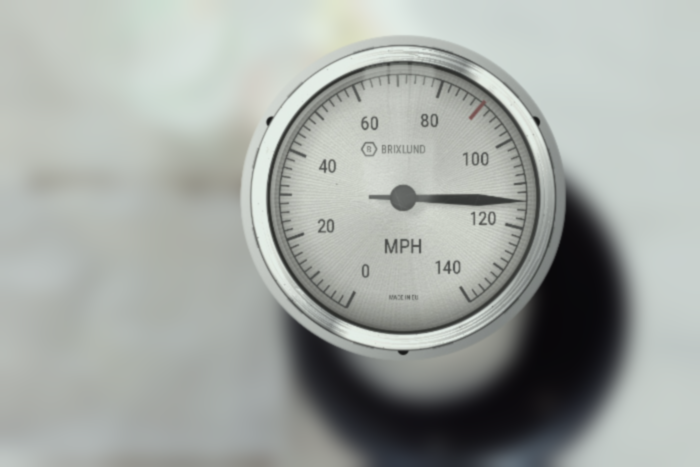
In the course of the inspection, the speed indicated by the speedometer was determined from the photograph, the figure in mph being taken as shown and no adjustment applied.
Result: 114 mph
